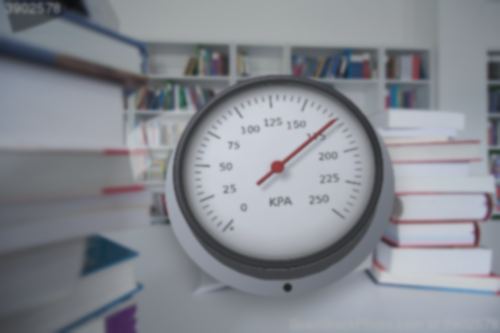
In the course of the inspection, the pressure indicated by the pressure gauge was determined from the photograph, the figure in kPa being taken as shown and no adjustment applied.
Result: 175 kPa
